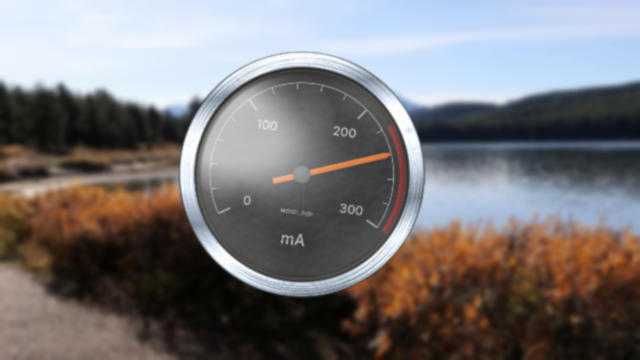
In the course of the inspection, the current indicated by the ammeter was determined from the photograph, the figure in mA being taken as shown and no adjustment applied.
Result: 240 mA
